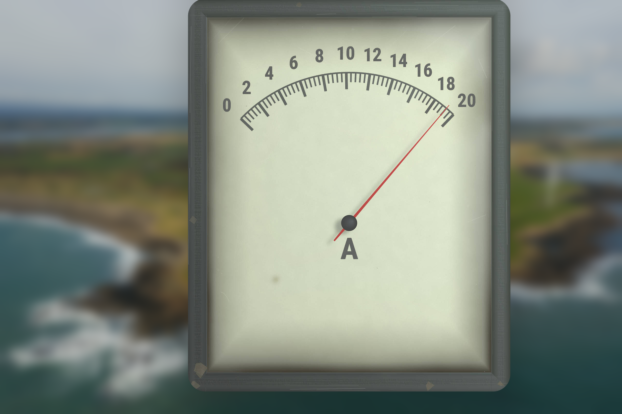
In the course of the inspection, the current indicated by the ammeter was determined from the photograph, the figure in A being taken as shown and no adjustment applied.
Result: 19.2 A
